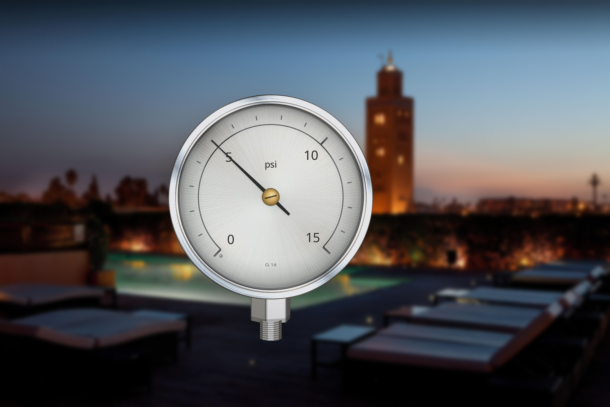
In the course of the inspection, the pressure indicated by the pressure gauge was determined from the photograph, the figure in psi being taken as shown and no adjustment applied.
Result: 5 psi
